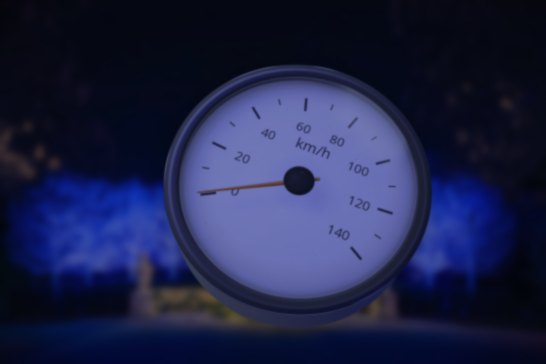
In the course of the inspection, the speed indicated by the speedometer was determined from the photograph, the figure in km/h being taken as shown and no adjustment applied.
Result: 0 km/h
